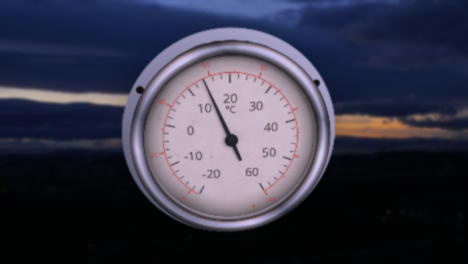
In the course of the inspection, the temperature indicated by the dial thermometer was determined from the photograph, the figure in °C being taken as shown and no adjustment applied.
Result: 14 °C
